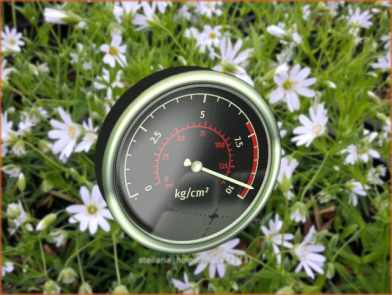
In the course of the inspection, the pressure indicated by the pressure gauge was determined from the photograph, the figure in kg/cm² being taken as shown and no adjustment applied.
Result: 9.5 kg/cm²
